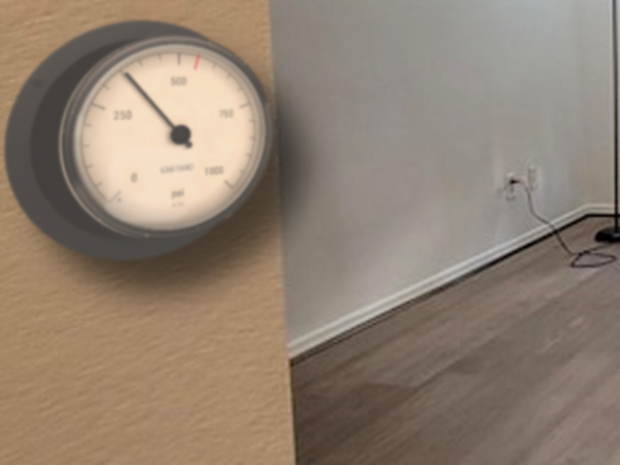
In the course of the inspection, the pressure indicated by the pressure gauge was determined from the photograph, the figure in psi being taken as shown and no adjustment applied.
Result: 350 psi
